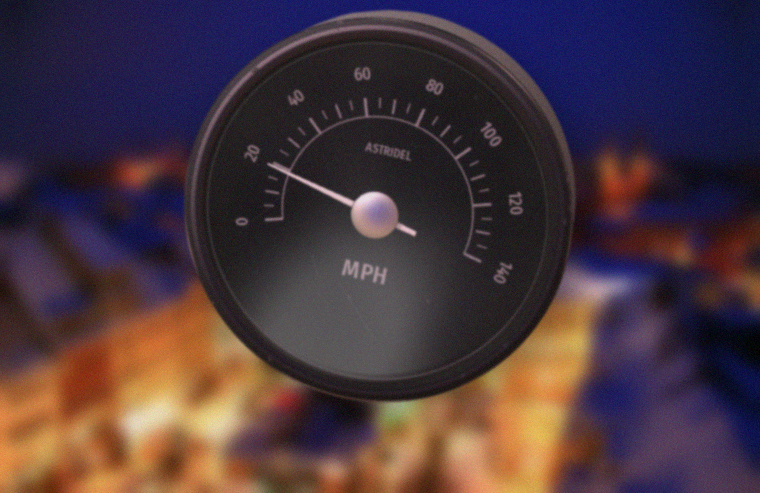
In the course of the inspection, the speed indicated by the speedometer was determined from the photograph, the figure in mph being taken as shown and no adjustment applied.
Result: 20 mph
